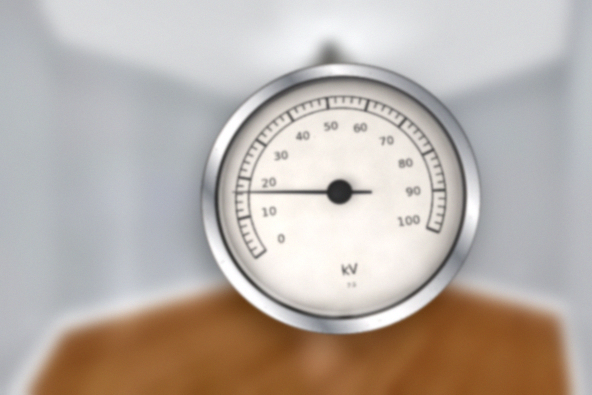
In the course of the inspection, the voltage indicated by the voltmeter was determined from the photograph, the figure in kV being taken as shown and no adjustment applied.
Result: 16 kV
